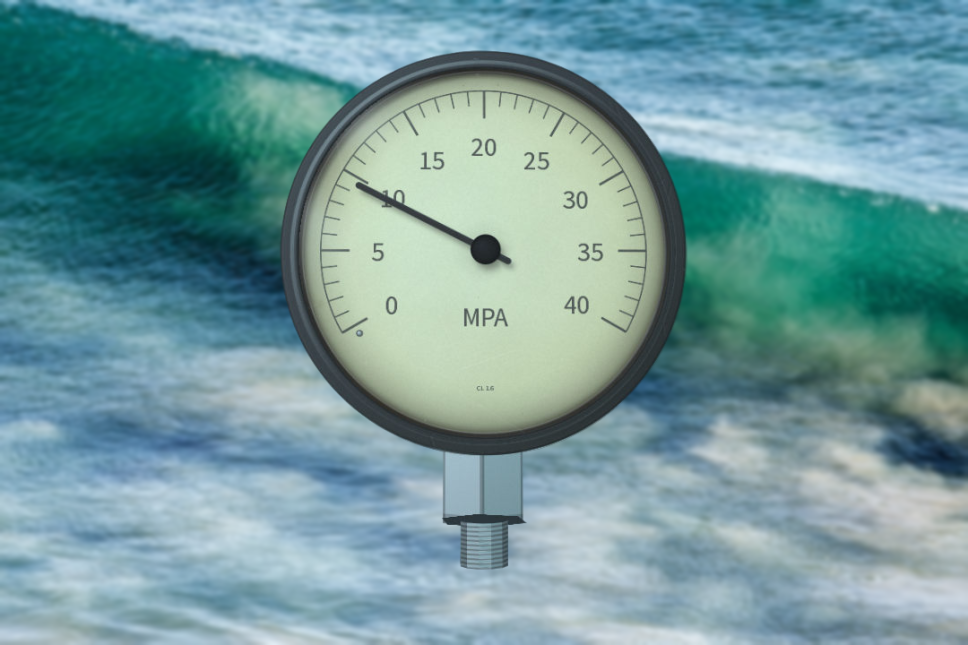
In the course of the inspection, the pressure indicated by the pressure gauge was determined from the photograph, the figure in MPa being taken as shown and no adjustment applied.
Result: 9.5 MPa
